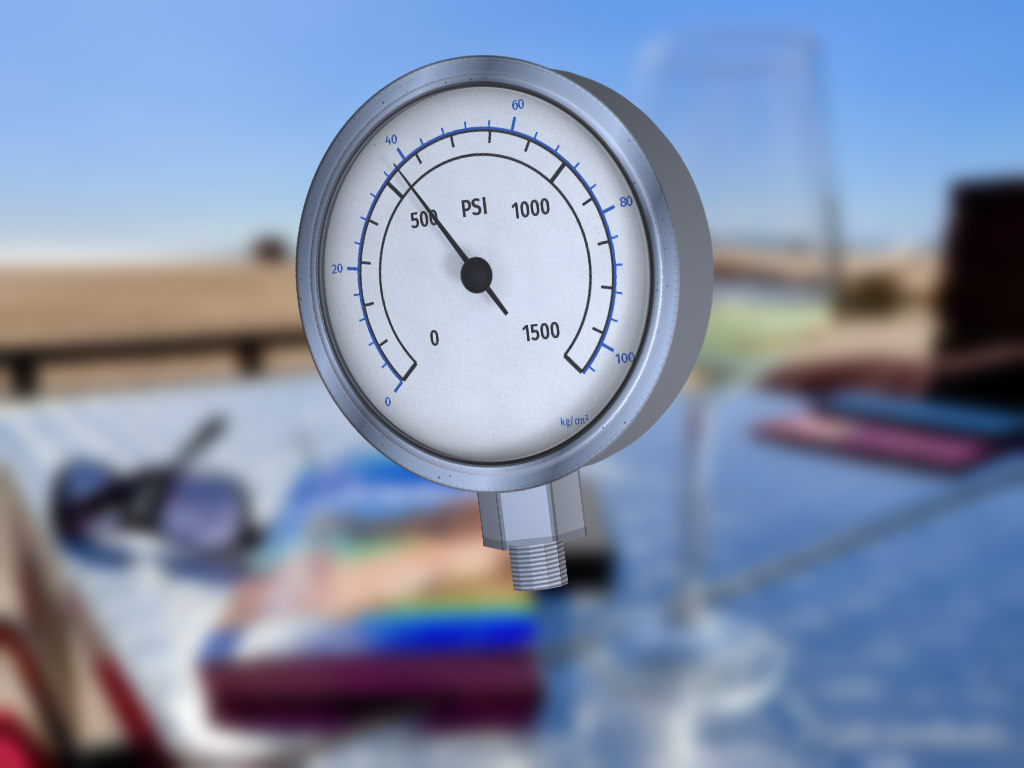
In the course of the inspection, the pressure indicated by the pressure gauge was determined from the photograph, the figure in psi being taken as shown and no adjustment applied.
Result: 550 psi
